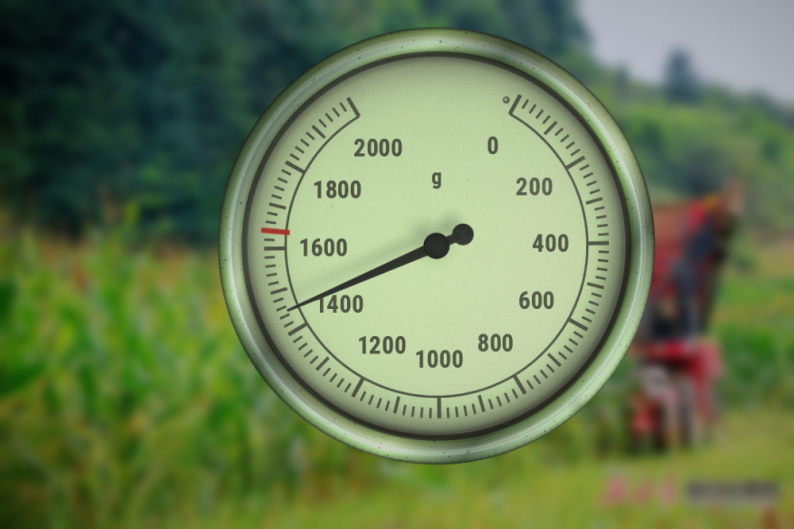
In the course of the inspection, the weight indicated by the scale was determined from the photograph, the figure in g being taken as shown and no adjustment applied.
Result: 1450 g
